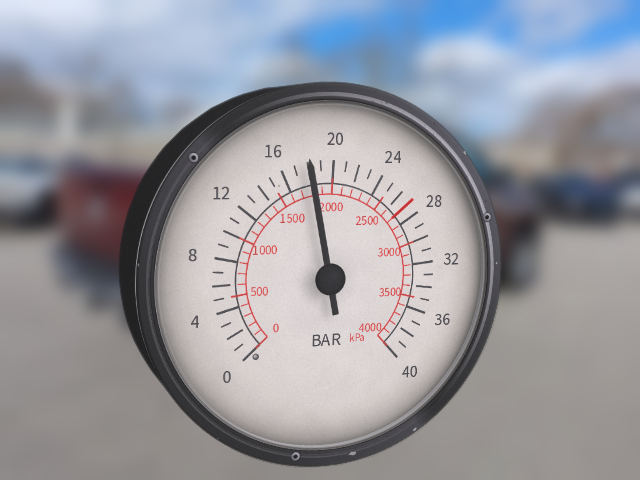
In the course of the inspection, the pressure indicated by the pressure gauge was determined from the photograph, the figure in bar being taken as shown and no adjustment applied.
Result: 18 bar
